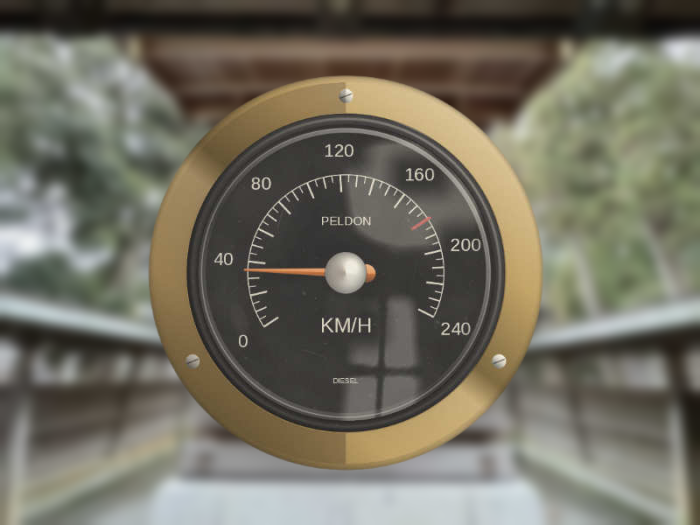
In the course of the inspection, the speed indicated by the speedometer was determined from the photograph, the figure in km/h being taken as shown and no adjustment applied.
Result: 35 km/h
